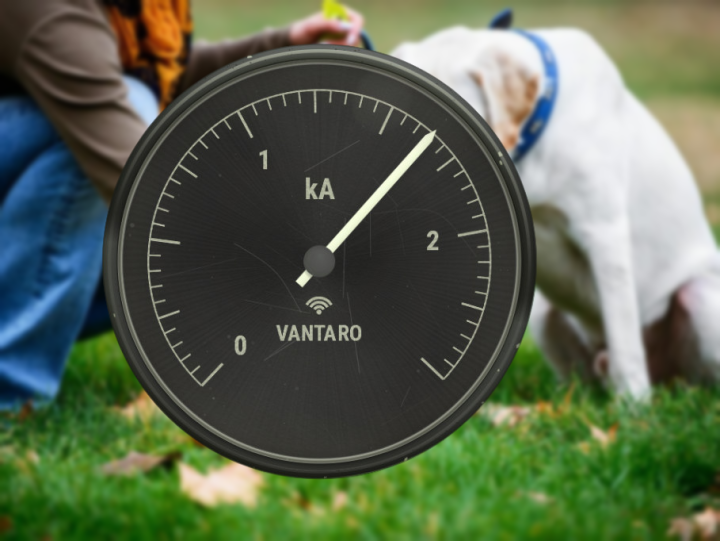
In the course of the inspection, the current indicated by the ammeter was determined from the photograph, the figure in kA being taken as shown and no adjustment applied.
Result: 1.65 kA
